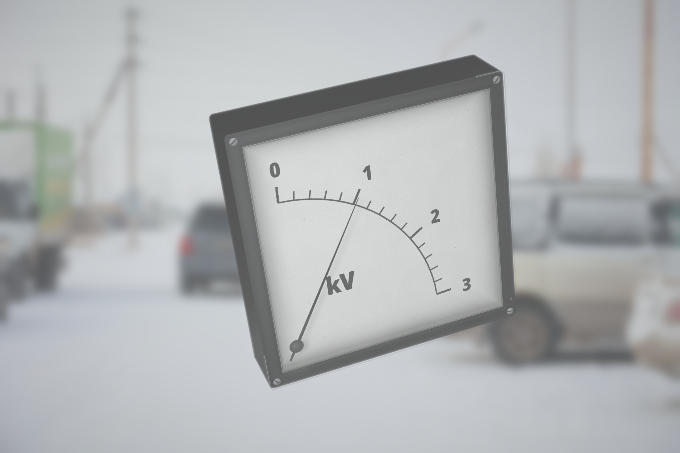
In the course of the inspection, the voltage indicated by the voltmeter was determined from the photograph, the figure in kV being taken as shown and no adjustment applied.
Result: 1 kV
